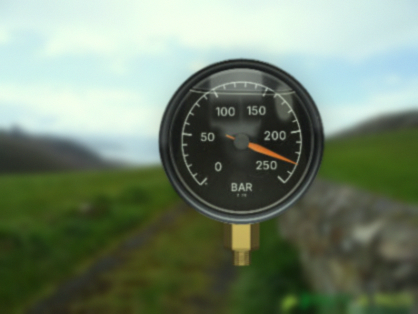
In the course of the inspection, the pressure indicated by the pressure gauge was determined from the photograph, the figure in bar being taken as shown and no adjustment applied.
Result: 230 bar
